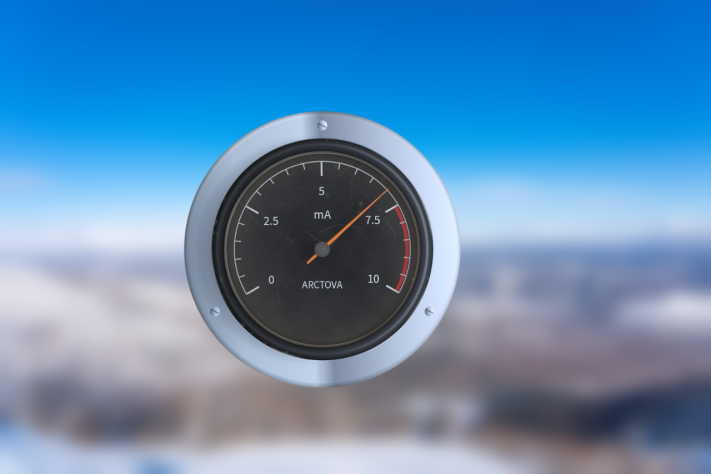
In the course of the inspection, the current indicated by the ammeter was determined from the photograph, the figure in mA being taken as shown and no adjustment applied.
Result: 7 mA
